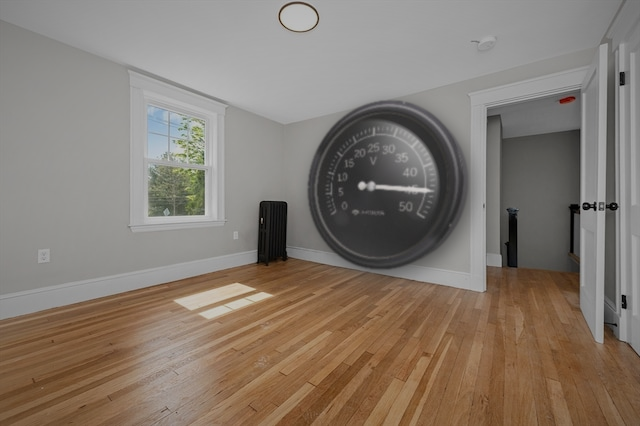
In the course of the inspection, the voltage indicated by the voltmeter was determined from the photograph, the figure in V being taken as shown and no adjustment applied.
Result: 45 V
